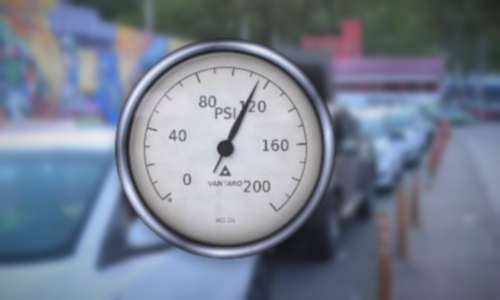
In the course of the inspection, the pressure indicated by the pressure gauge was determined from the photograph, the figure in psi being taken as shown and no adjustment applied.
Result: 115 psi
